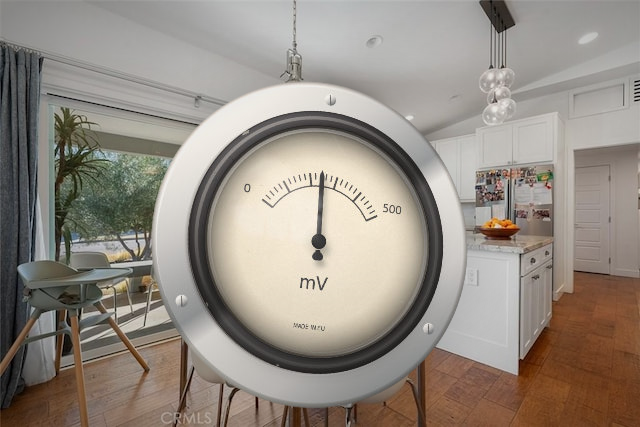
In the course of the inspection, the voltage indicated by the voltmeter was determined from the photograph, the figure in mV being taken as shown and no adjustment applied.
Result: 240 mV
